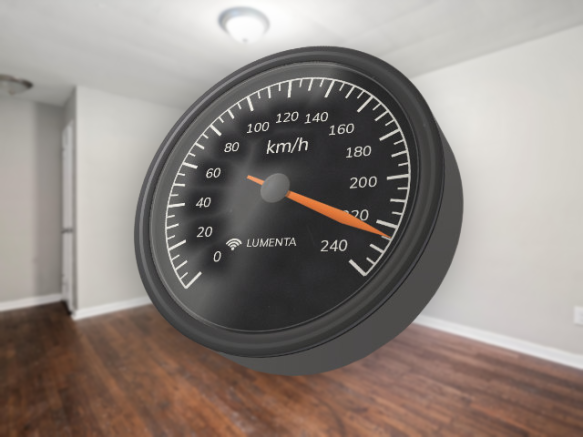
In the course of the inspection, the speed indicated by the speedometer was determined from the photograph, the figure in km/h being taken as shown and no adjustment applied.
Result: 225 km/h
